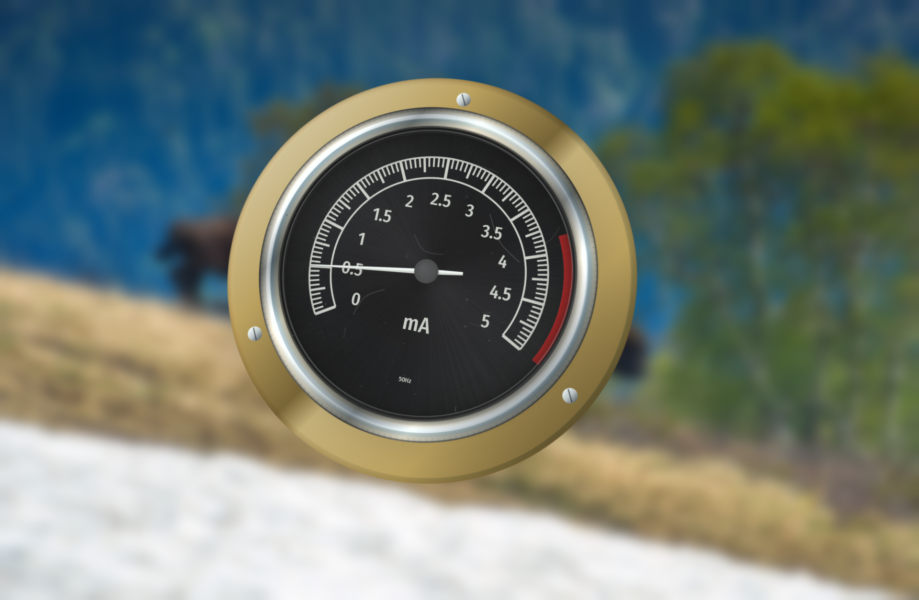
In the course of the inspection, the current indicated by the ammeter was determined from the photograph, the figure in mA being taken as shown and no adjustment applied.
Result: 0.5 mA
